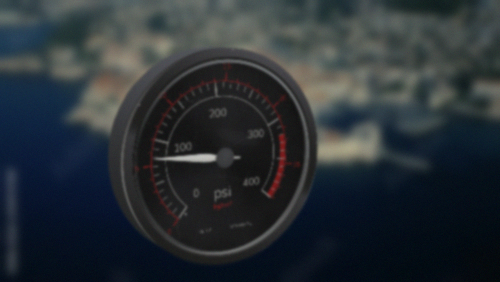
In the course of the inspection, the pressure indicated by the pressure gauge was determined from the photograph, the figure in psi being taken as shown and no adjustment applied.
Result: 80 psi
